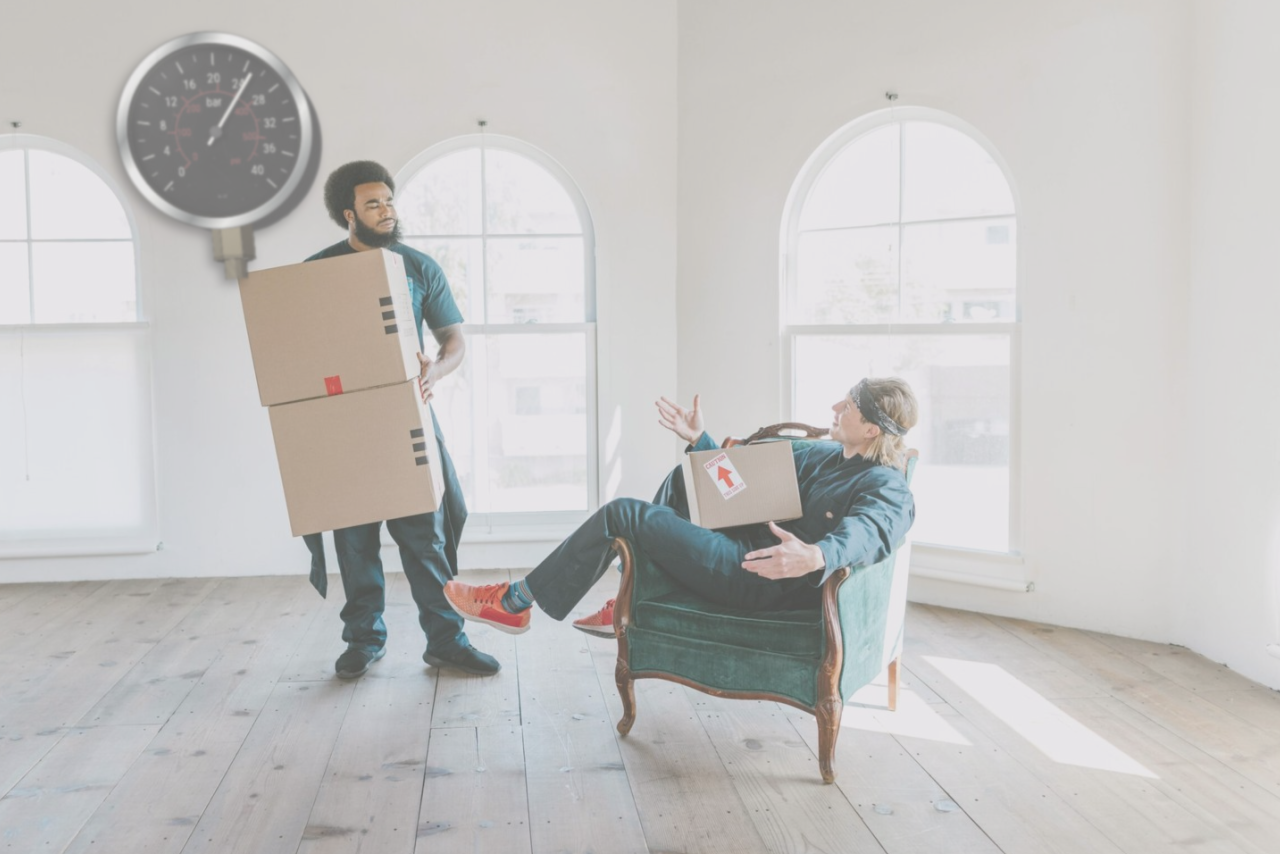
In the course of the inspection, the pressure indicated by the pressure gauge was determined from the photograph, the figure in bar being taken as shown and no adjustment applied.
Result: 25 bar
